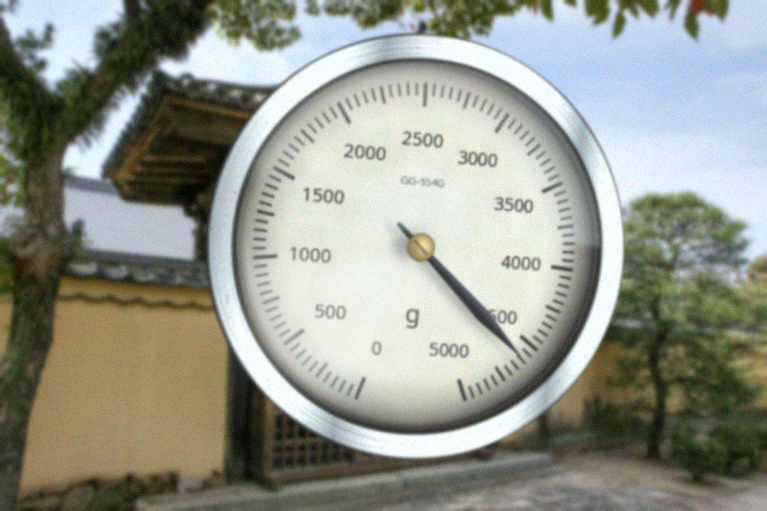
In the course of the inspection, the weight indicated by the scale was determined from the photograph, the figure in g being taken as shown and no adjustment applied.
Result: 4600 g
